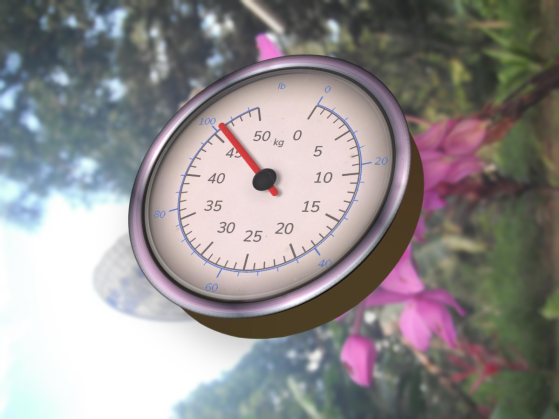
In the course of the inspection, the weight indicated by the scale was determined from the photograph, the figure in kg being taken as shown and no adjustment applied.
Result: 46 kg
